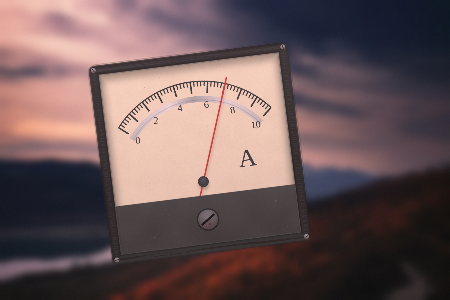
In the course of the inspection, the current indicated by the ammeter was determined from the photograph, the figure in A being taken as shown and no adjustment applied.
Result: 7 A
